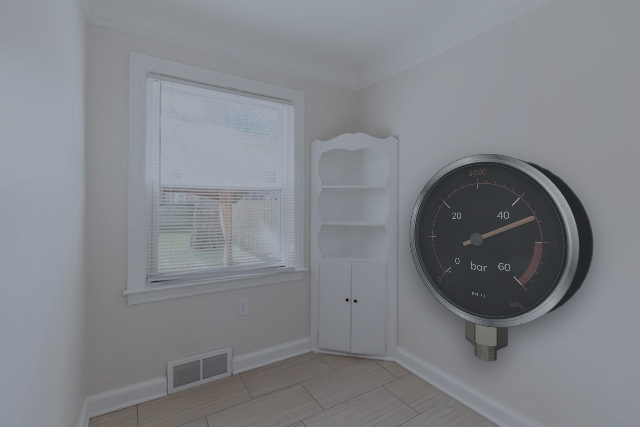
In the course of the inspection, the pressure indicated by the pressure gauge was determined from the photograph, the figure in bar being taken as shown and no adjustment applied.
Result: 45 bar
